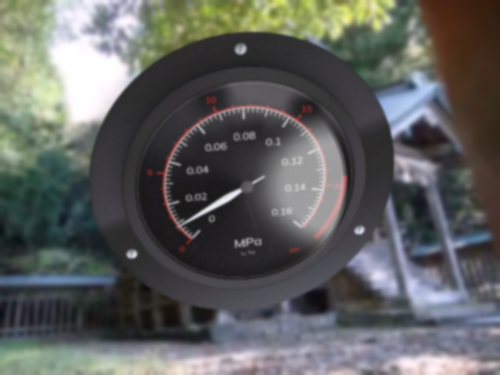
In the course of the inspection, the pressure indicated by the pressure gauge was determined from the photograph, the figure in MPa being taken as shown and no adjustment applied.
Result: 0.01 MPa
